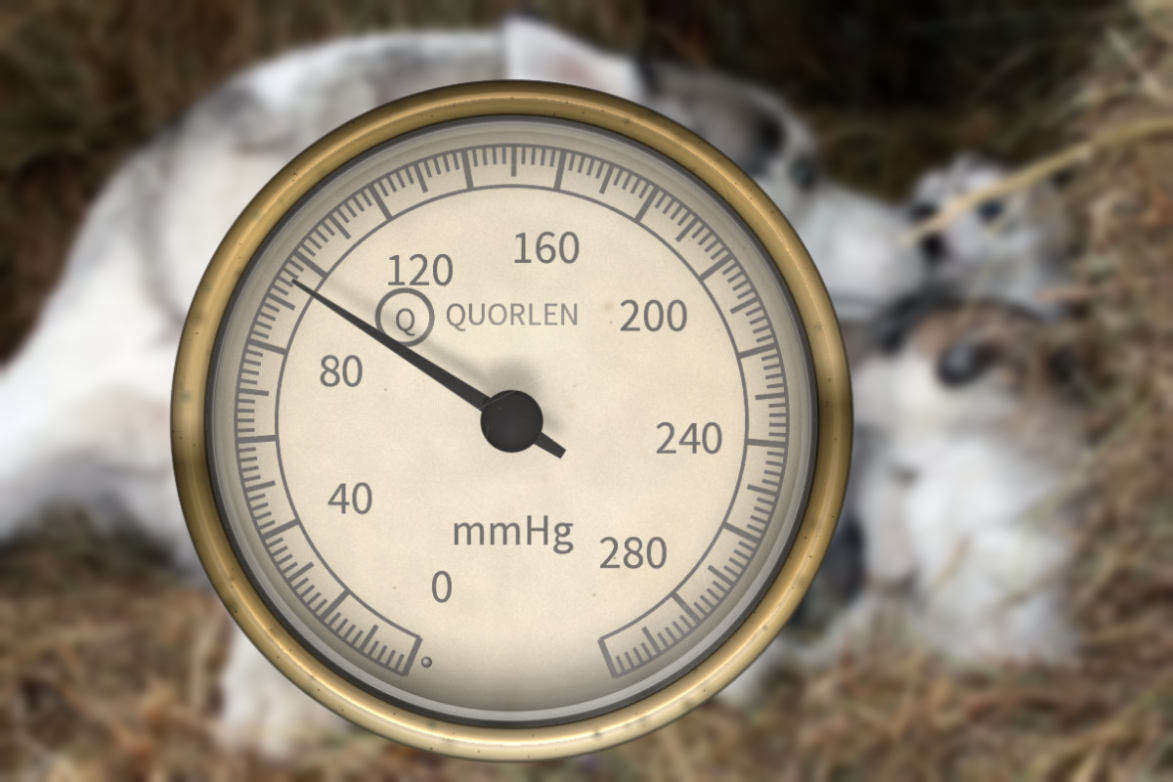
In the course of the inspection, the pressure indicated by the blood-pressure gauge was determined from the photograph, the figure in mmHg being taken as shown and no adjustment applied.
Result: 95 mmHg
